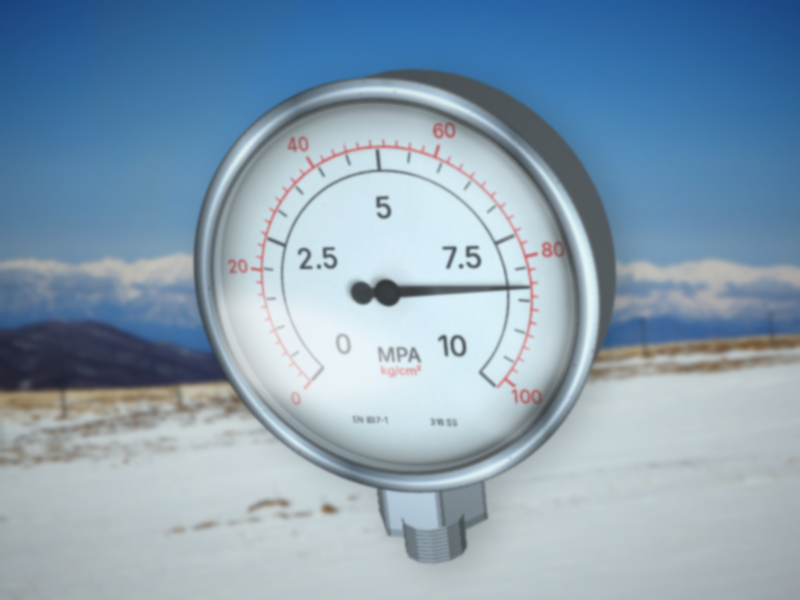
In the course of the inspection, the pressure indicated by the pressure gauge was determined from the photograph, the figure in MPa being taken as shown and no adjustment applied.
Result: 8.25 MPa
